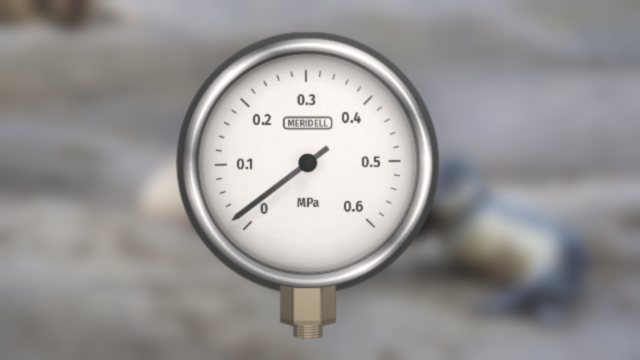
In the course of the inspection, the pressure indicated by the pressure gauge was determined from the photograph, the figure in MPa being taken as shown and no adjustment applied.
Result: 0.02 MPa
